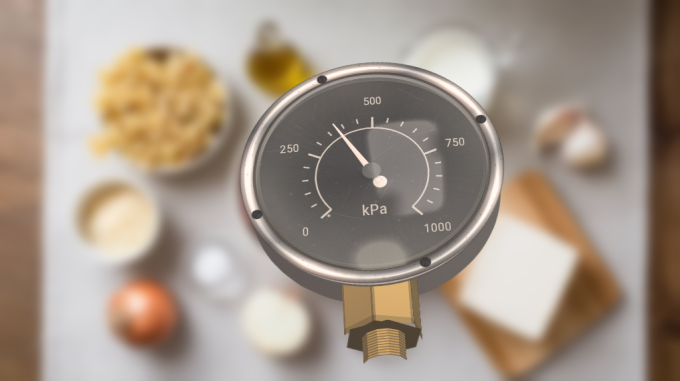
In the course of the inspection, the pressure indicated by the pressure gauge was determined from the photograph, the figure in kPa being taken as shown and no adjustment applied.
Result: 375 kPa
